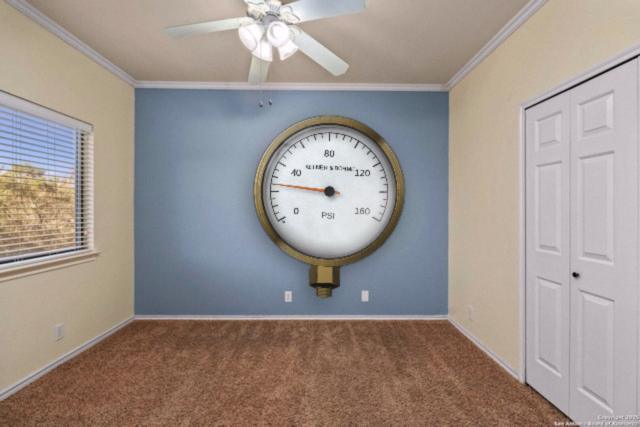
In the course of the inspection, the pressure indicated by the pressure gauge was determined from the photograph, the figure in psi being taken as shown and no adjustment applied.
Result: 25 psi
